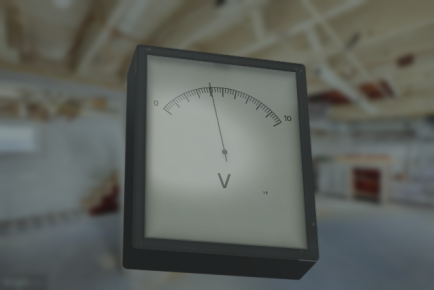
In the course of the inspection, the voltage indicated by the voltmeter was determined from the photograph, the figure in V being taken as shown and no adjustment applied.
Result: 4 V
